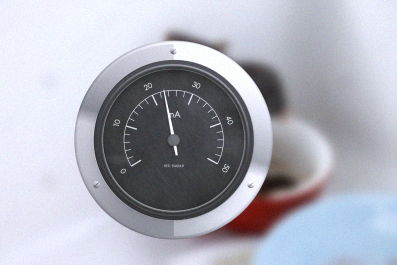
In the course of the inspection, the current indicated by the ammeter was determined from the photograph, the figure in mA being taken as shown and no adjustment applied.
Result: 23 mA
